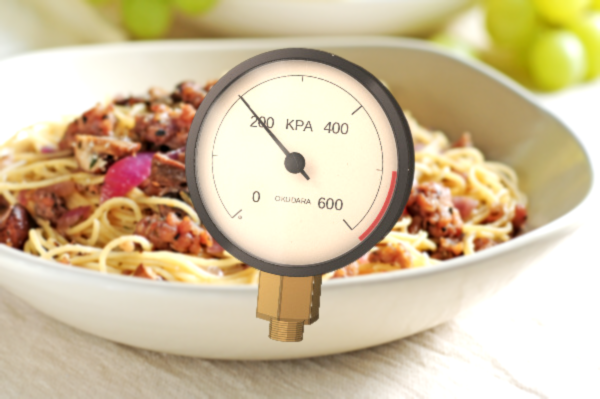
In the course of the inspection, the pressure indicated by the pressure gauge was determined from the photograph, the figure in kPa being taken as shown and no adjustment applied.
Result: 200 kPa
